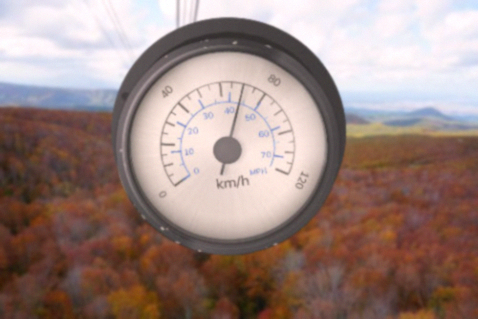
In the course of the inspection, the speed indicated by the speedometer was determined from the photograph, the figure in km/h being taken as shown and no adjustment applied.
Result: 70 km/h
